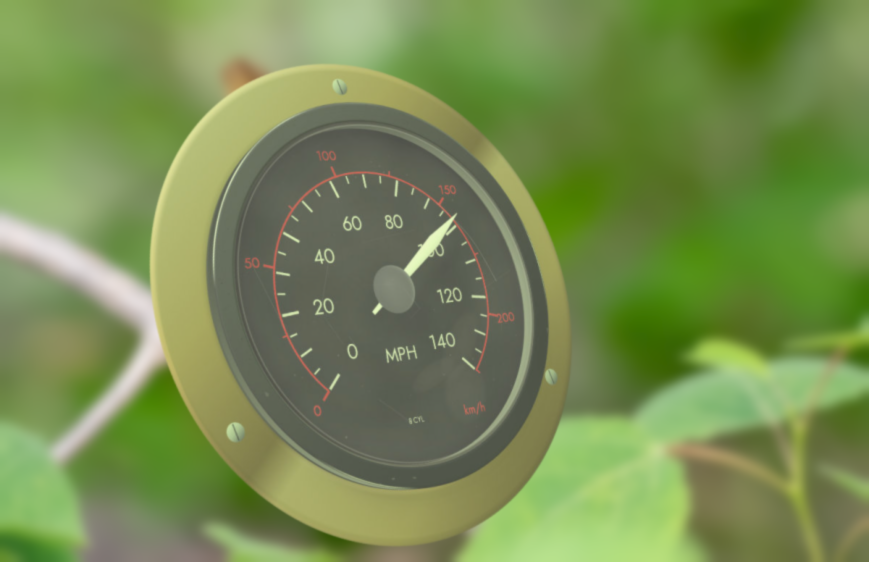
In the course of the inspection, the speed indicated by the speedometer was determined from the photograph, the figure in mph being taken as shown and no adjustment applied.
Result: 97.5 mph
